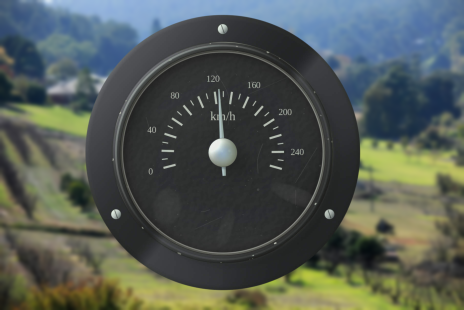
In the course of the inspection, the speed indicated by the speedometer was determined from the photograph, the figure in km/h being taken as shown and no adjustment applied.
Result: 125 km/h
